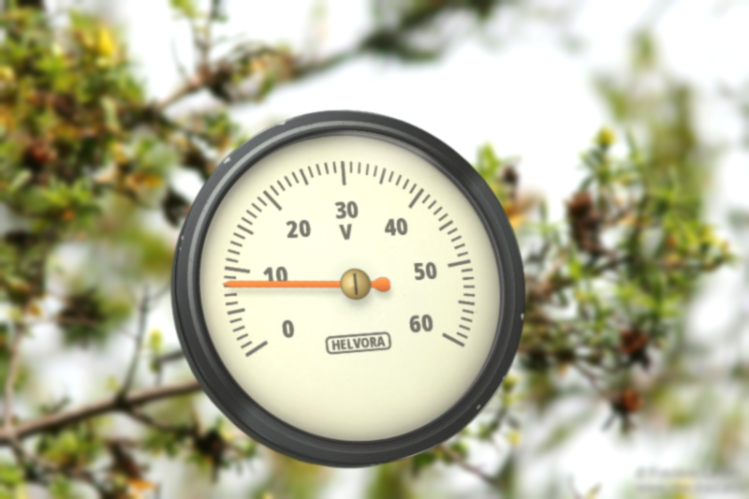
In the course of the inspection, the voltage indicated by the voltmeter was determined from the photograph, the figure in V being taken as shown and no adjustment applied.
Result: 8 V
